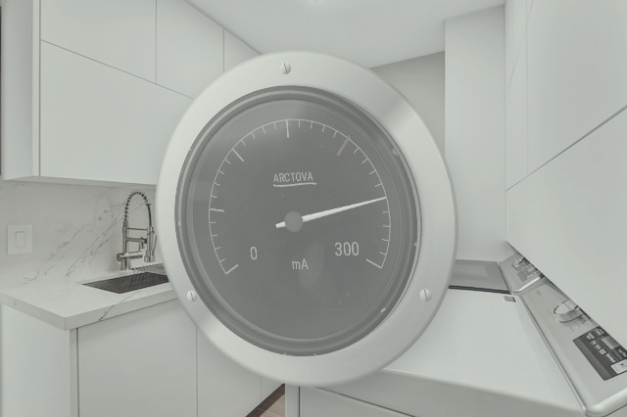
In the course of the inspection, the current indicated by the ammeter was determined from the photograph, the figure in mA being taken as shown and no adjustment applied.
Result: 250 mA
